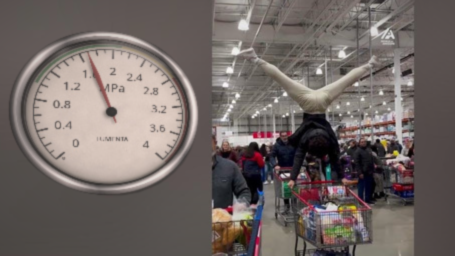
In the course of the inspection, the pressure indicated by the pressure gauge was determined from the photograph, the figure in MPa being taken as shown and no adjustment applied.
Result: 1.7 MPa
